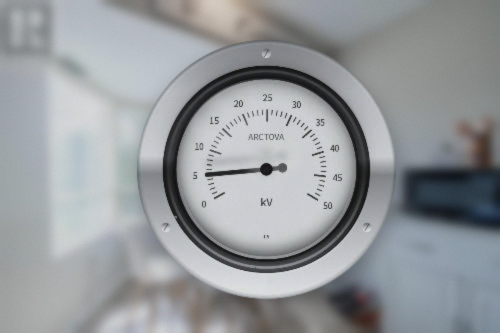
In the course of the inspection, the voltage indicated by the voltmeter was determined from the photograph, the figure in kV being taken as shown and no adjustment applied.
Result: 5 kV
